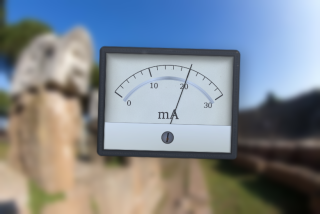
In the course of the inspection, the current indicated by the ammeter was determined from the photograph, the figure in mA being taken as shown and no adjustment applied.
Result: 20 mA
